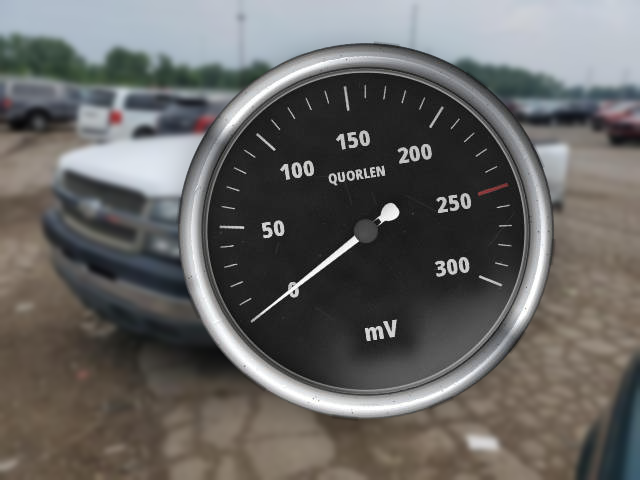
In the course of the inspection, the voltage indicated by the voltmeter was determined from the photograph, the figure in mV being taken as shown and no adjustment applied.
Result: 0 mV
